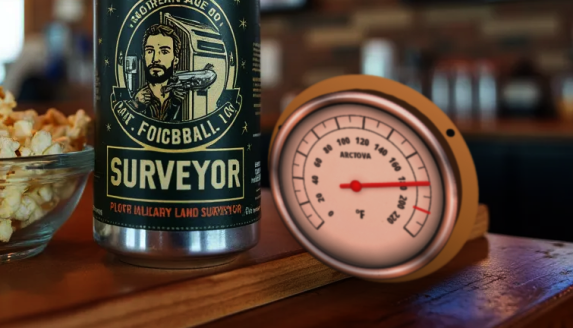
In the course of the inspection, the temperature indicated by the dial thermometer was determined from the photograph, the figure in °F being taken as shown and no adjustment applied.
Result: 180 °F
